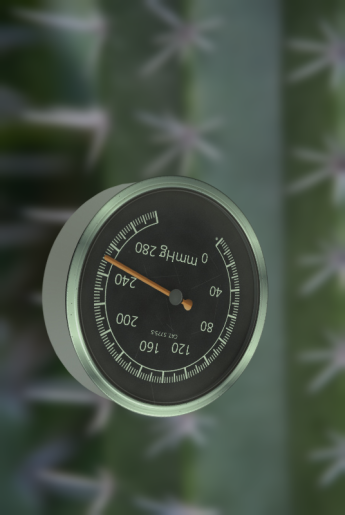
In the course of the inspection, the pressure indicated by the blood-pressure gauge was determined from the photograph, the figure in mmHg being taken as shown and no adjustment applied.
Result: 250 mmHg
